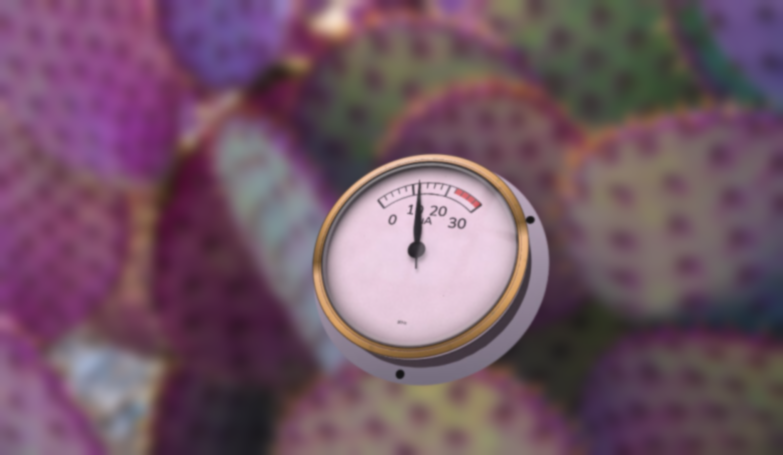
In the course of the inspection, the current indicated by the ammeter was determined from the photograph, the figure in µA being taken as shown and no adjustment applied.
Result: 12 µA
